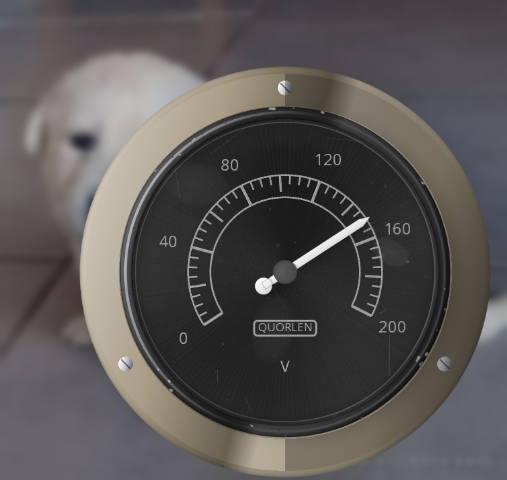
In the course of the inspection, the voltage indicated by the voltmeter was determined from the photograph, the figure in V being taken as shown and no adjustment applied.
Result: 150 V
